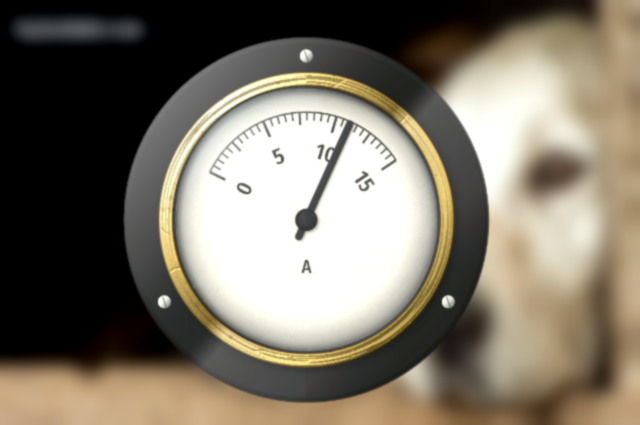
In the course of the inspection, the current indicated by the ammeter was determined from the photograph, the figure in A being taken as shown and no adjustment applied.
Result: 11 A
